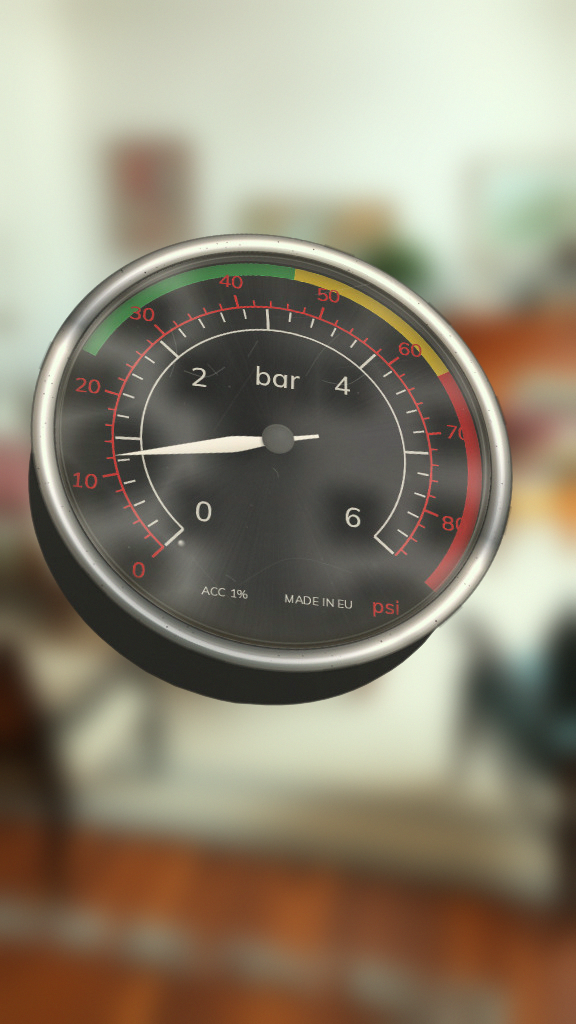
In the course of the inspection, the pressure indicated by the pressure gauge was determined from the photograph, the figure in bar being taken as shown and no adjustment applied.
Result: 0.8 bar
